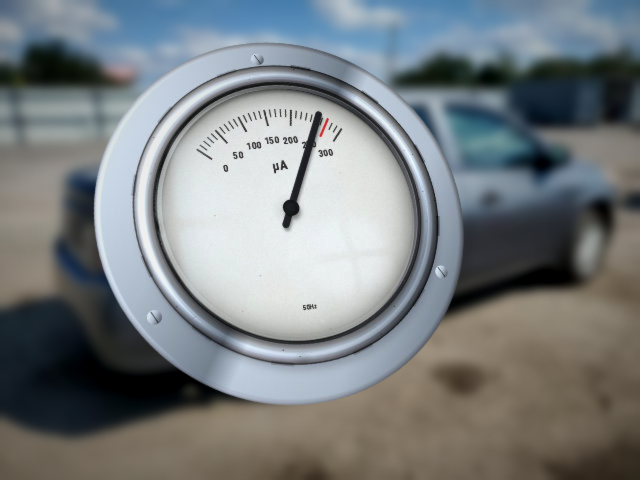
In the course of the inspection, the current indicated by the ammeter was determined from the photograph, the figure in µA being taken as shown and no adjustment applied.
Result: 250 µA
